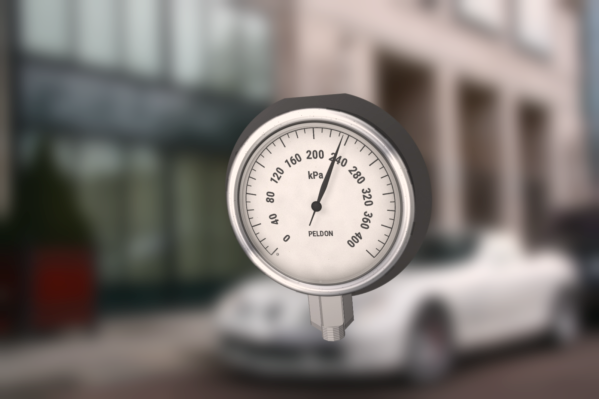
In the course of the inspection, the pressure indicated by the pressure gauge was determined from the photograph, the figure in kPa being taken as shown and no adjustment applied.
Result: 235 kPa
